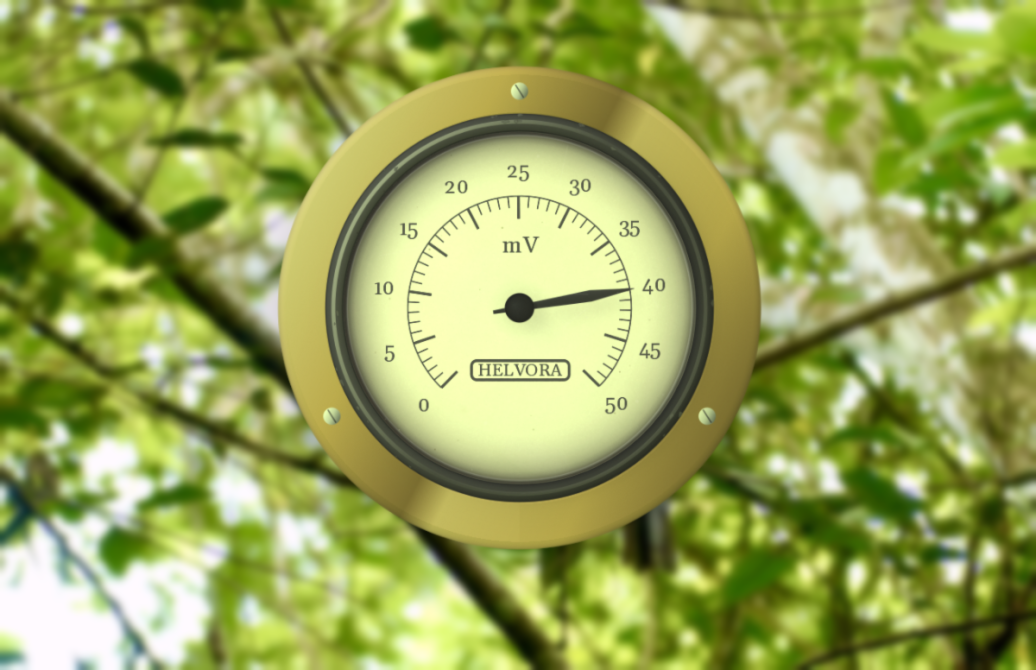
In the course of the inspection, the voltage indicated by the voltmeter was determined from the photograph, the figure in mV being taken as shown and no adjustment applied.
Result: 40 mV
